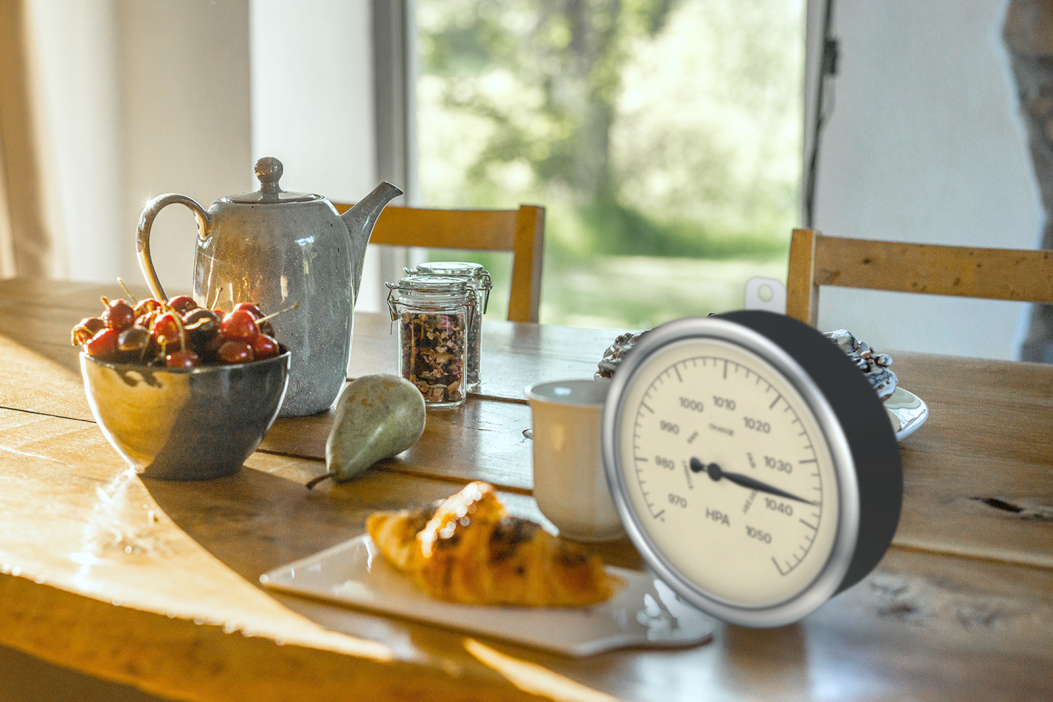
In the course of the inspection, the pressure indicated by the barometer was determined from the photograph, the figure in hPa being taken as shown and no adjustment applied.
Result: 1036 hPa
